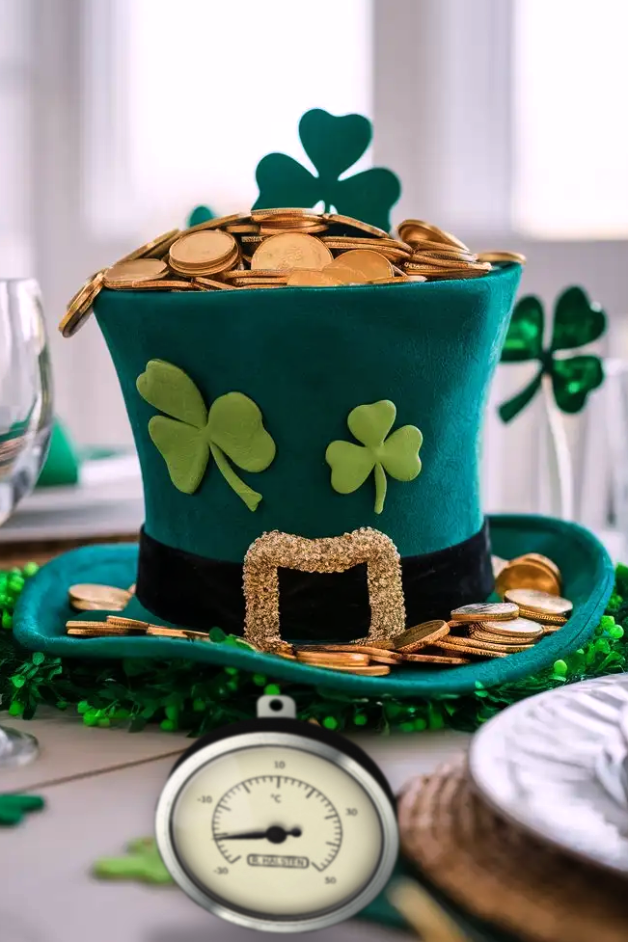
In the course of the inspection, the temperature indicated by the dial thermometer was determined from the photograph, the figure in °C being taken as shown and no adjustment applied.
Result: -20 °C
